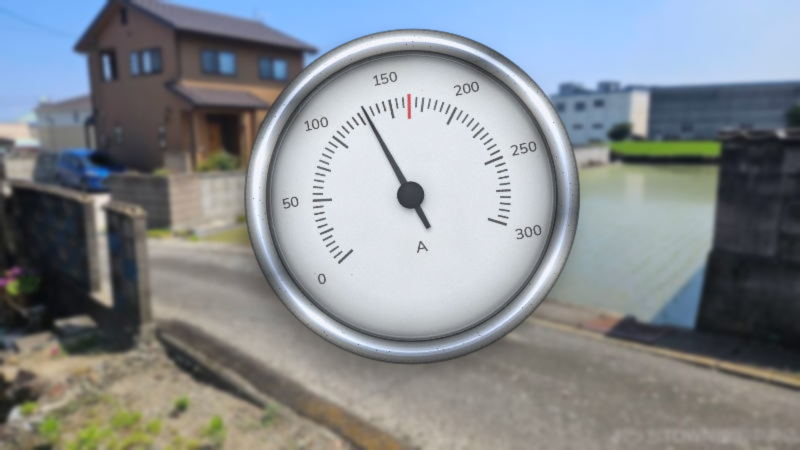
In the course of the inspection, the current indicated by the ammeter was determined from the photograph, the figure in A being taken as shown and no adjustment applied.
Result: 130 A
